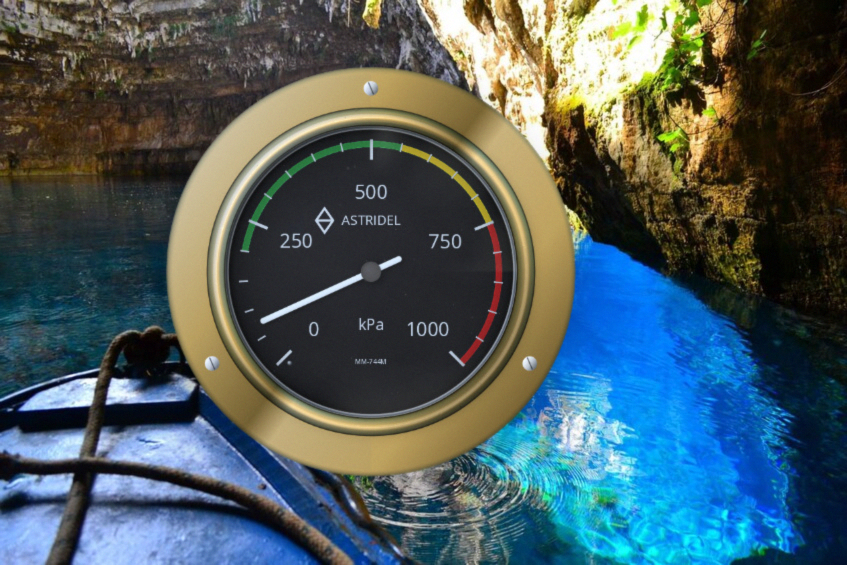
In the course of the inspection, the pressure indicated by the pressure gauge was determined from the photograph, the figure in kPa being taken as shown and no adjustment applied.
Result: 75 kPa
